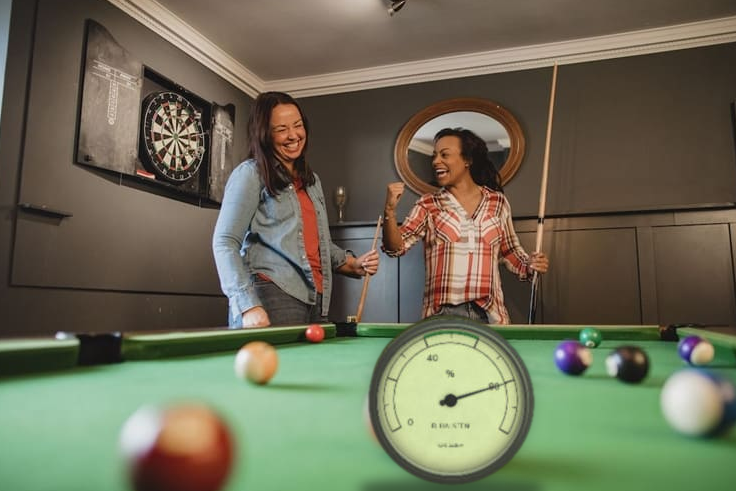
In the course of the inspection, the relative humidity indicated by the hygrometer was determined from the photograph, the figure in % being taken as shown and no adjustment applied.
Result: 80 %
